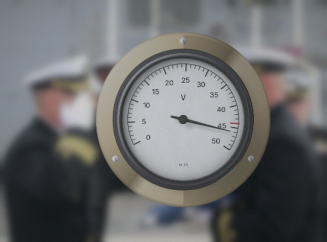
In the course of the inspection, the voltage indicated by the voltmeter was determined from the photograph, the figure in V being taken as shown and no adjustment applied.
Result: 46 V
